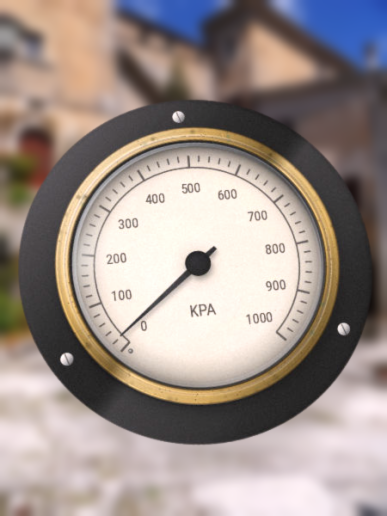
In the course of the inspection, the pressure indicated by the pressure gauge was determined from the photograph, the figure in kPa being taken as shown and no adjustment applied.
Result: 20 kPa
